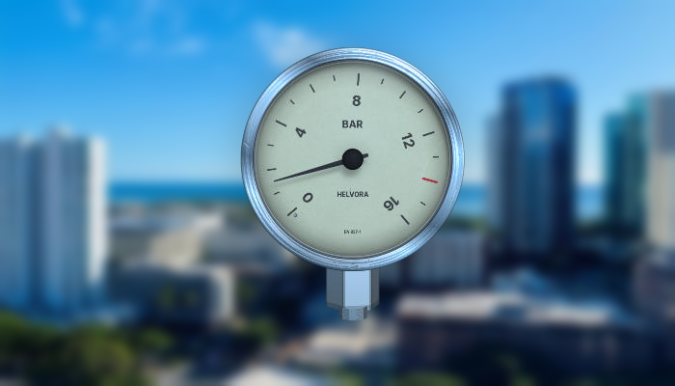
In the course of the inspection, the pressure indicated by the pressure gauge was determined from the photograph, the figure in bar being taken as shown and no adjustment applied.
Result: 1.5 bar
